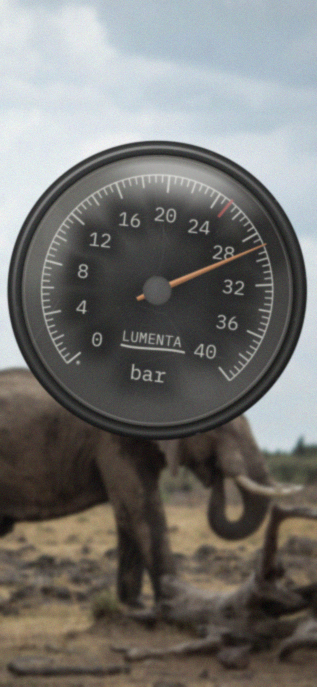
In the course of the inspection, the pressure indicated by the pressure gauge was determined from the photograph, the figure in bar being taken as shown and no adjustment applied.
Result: 29 bar
